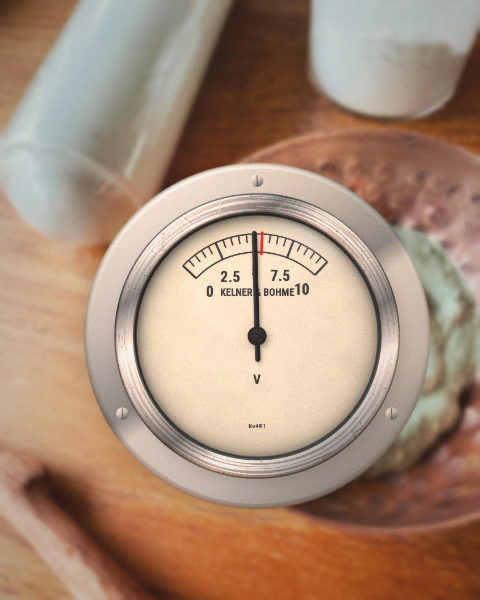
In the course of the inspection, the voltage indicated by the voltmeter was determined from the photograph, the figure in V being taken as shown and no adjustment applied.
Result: 5 V
